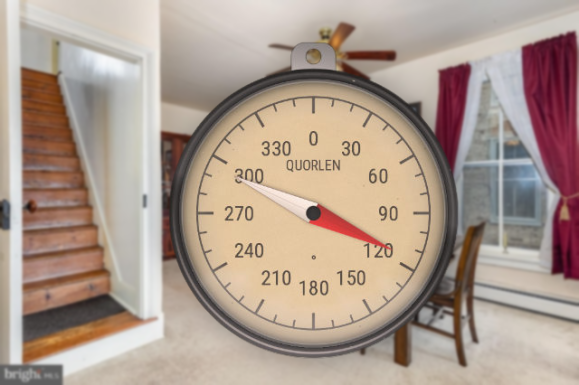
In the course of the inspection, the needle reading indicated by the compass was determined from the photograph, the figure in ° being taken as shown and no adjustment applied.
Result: 115 °
